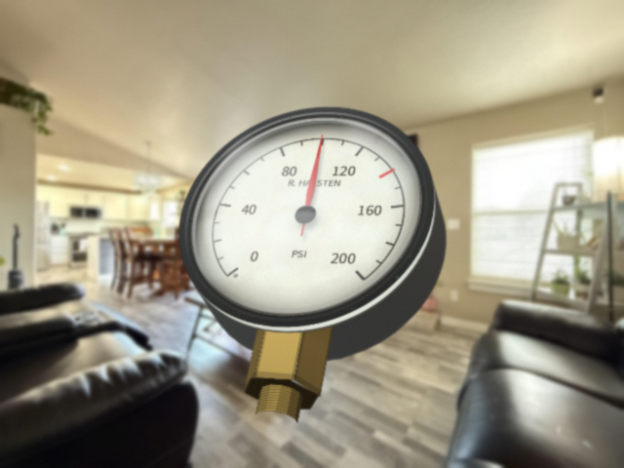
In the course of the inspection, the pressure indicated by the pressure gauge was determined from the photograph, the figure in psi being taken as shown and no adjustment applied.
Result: 100 psi
